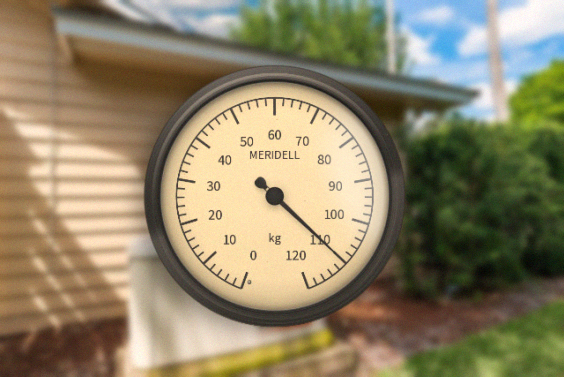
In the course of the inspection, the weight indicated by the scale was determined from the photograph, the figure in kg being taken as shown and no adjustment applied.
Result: 110 kg
